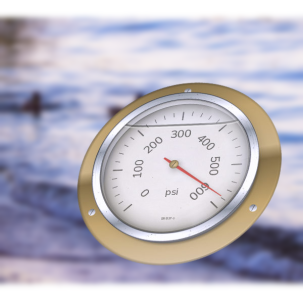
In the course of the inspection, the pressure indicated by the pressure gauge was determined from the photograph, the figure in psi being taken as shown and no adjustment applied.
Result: 580 psi
